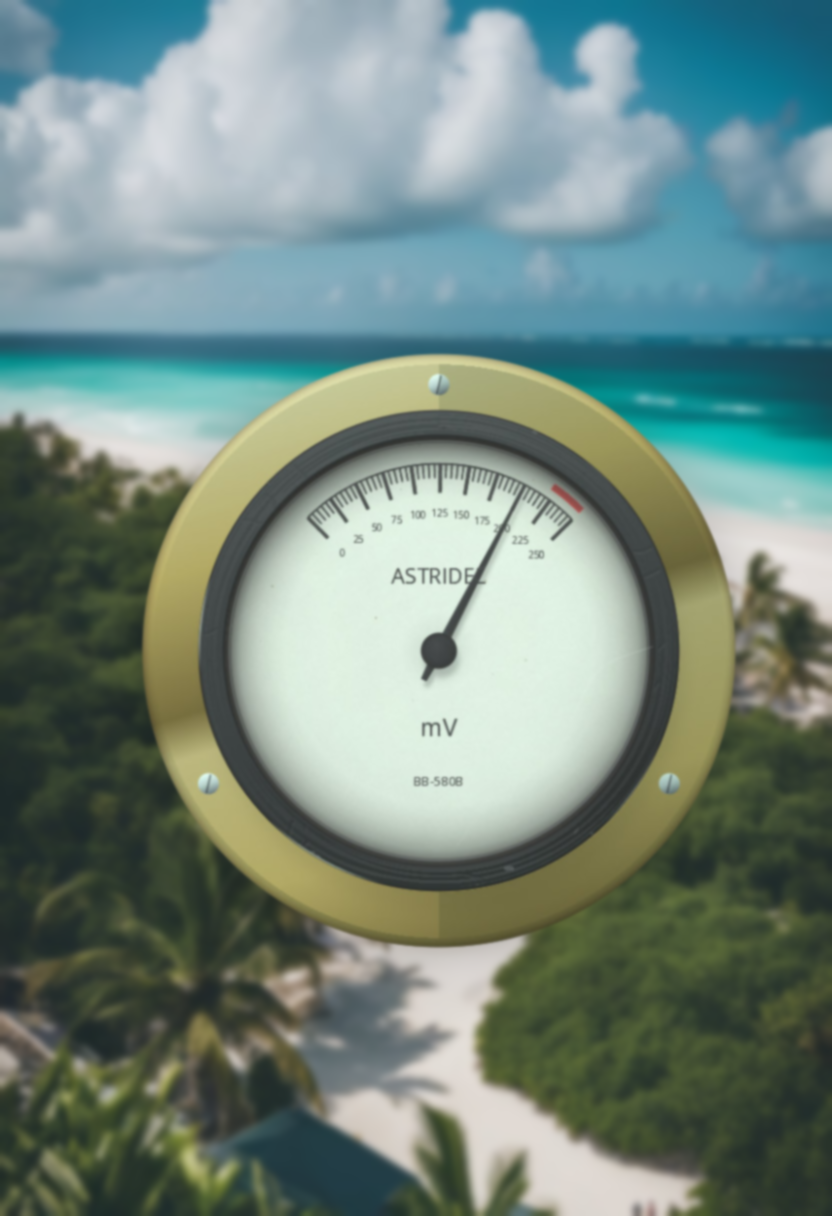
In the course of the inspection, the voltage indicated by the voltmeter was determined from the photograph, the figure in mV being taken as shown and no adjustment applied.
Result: 200 mV
